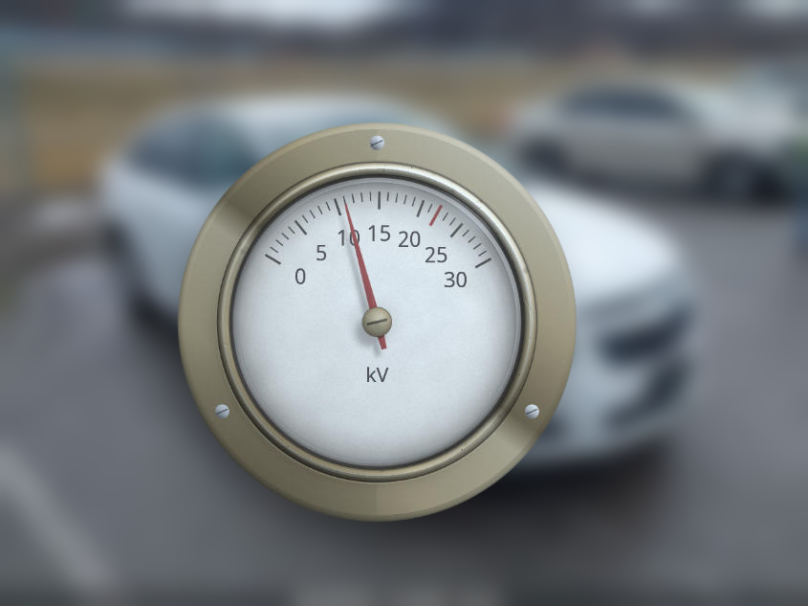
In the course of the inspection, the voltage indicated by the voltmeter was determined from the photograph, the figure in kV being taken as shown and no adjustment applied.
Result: 11 kV
